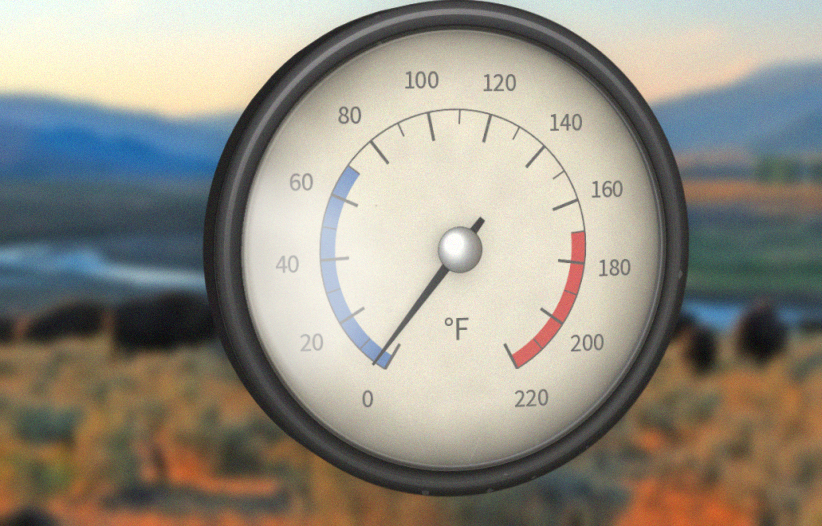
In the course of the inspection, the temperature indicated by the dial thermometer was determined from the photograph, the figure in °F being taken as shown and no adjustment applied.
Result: 5 °F
